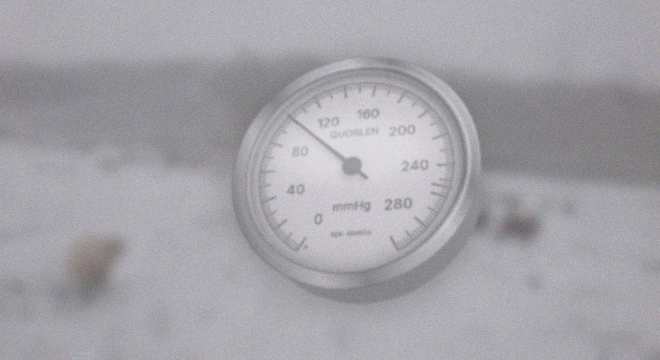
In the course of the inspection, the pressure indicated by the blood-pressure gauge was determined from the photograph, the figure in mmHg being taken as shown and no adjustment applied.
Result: 100 mmHg
